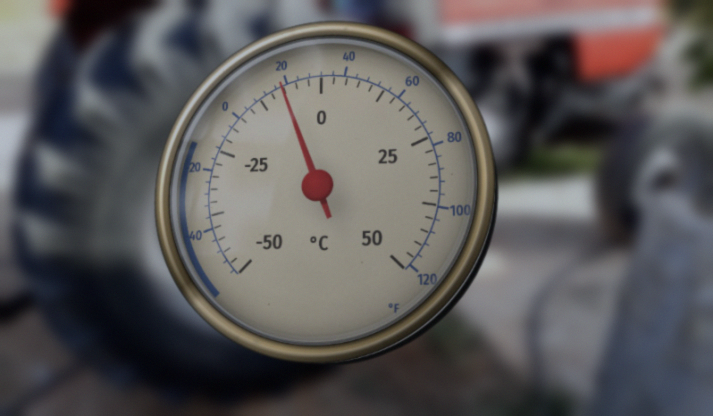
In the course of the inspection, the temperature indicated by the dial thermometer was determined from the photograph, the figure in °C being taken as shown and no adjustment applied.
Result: -7.5 °C
